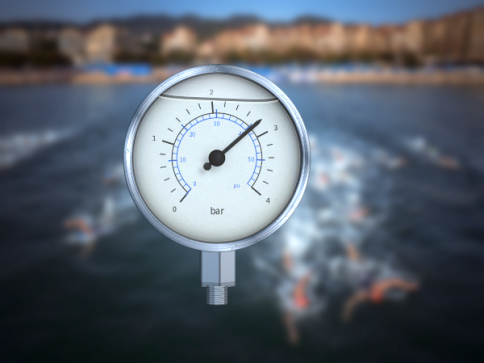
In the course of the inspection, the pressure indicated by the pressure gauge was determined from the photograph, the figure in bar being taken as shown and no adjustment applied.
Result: 2.8 bar
